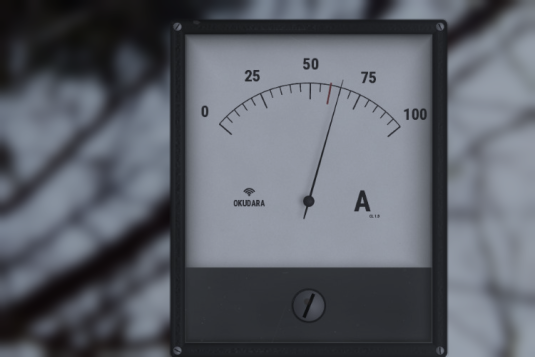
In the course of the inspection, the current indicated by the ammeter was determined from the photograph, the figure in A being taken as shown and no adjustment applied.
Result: 65 A
